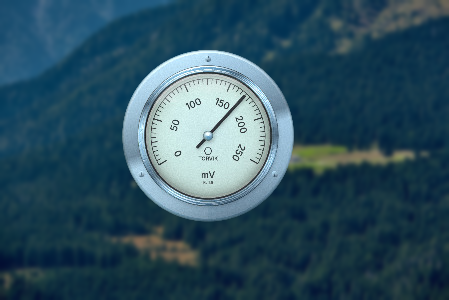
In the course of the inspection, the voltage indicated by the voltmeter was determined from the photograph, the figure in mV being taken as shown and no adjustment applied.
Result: 170 mV
